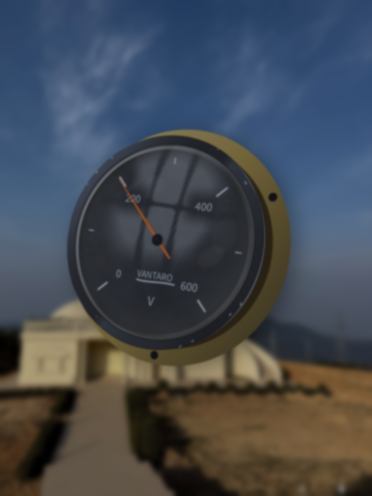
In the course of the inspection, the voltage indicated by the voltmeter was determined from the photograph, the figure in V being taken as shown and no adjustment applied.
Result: 200 V
